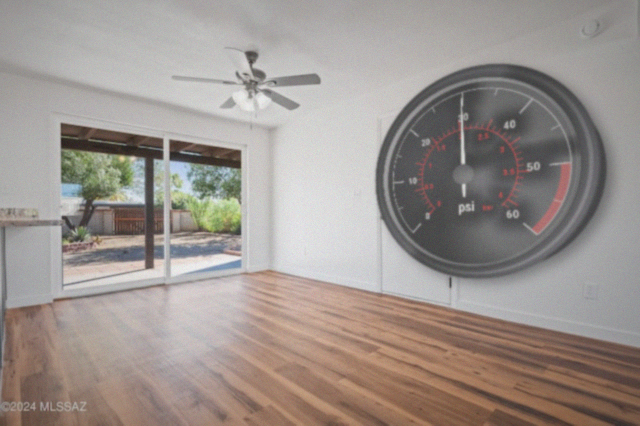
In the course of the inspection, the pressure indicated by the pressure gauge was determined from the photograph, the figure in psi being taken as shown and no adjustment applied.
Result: 30 psi
